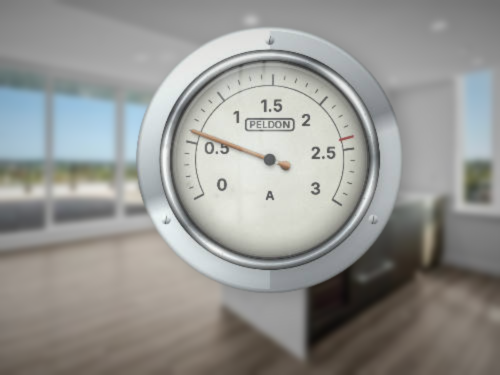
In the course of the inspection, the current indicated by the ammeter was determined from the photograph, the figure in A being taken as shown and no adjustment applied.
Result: 0.6 A
